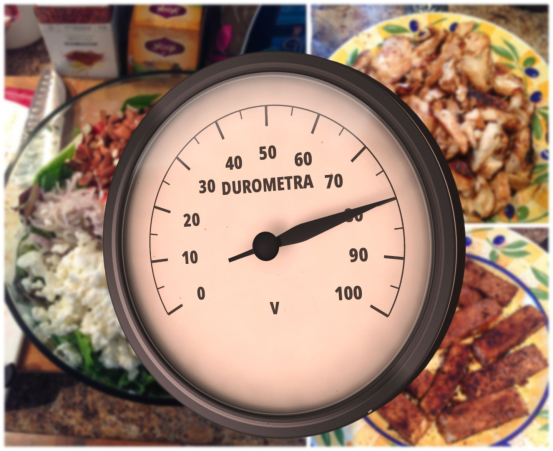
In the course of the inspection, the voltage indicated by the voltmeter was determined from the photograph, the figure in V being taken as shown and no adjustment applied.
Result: 80 V
